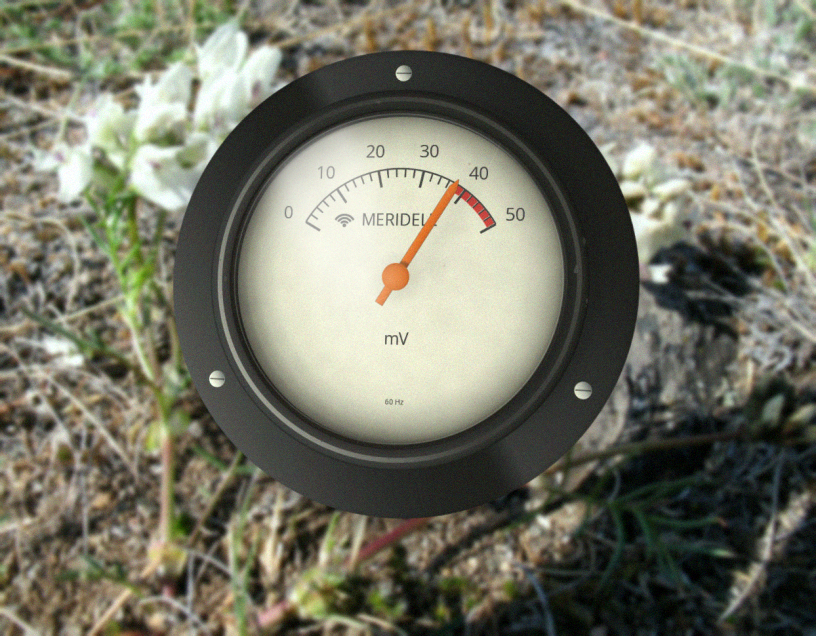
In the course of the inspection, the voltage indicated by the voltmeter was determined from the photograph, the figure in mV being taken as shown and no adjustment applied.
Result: 38 mV
